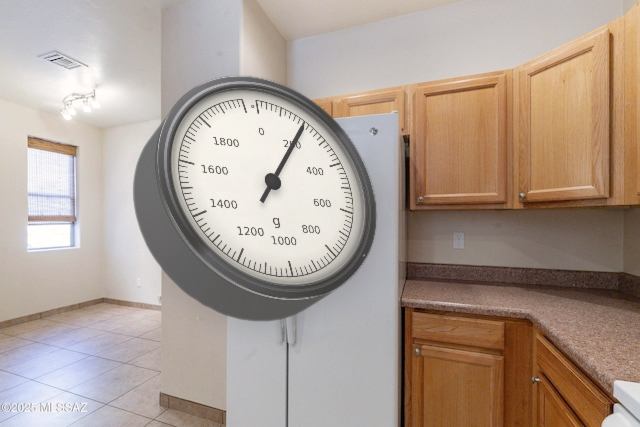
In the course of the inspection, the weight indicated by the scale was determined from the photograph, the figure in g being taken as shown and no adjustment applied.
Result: 200 g
